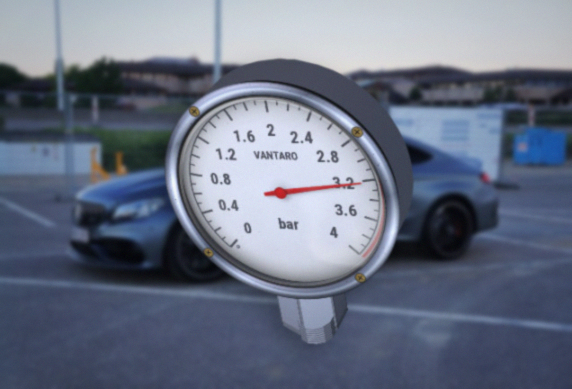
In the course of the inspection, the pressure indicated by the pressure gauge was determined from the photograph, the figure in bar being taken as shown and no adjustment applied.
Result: 3.2 bar
